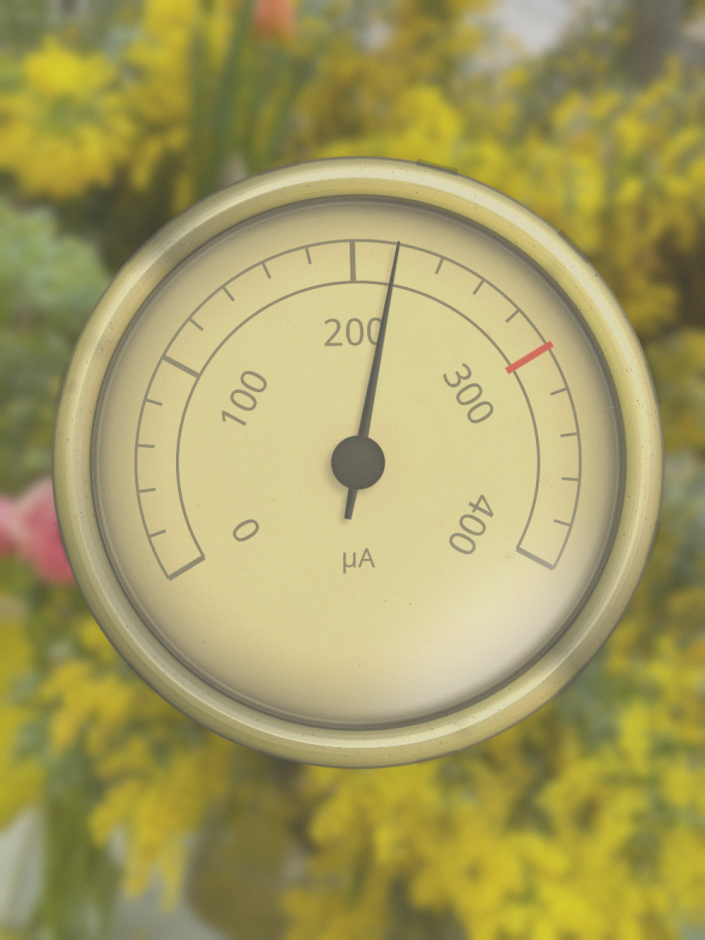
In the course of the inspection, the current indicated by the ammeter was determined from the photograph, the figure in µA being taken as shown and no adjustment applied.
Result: 220 µA
